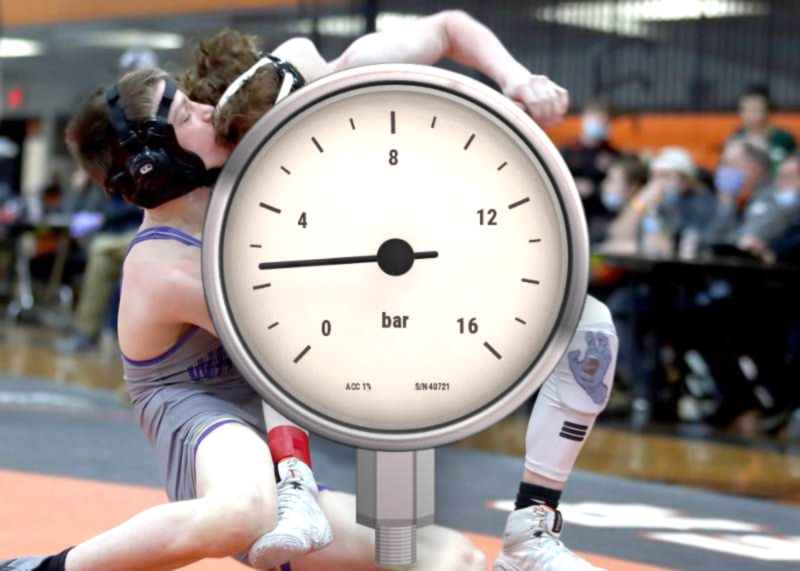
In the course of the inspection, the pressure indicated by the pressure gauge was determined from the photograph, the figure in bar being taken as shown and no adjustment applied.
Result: 2.5 bar
